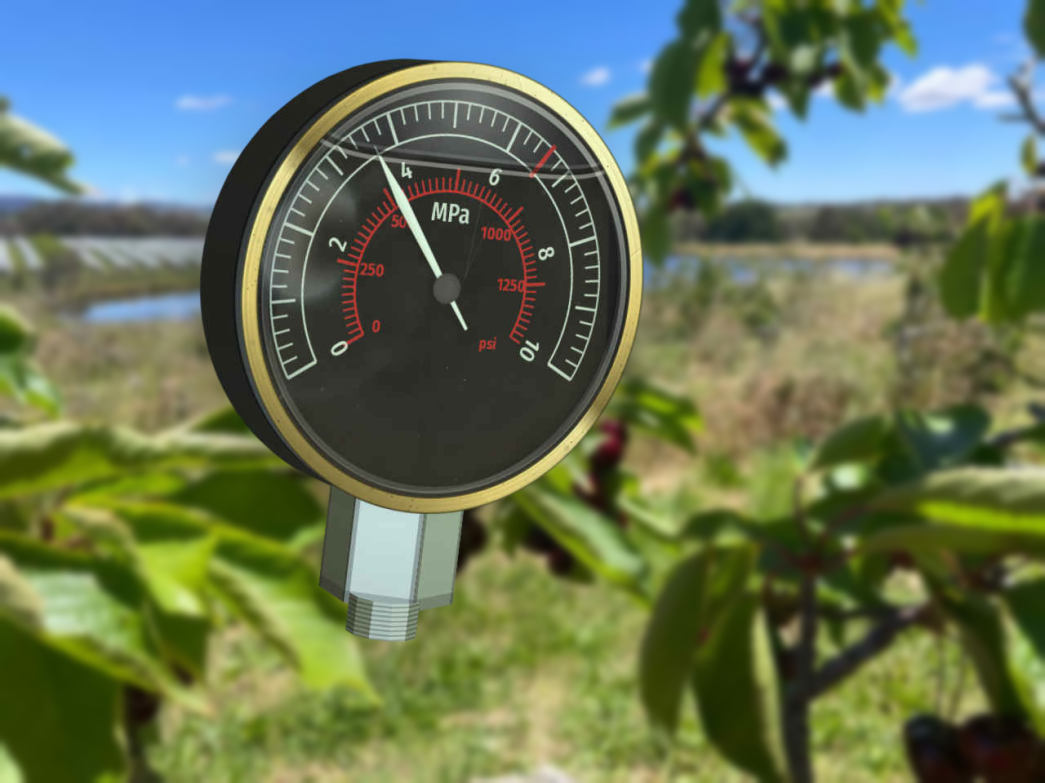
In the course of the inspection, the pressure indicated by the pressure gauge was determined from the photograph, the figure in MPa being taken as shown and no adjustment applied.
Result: 3.6 MPa
